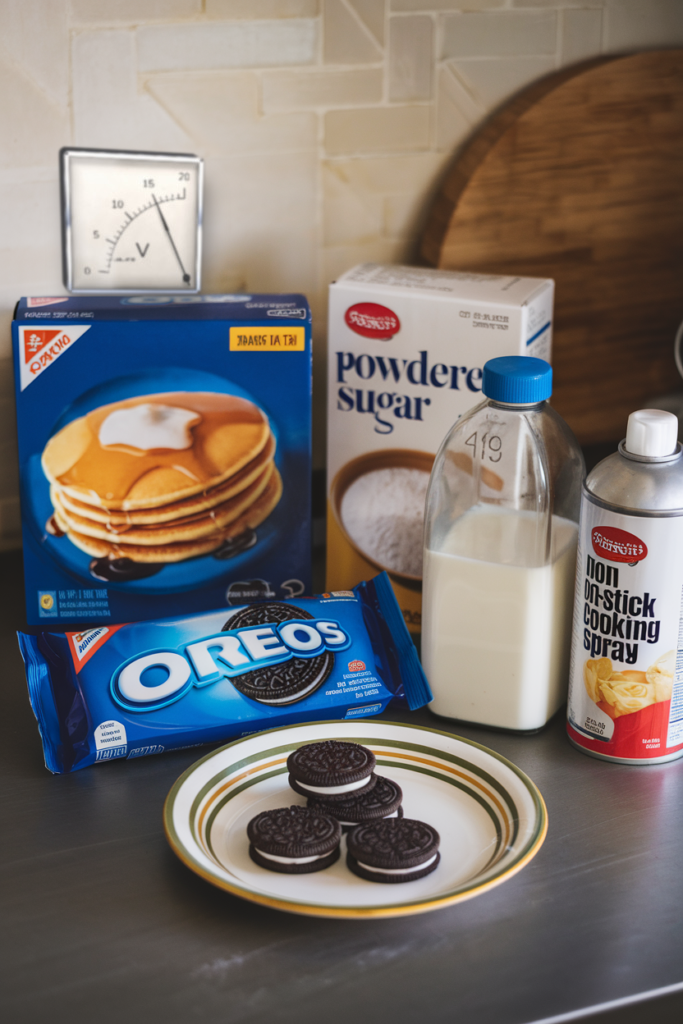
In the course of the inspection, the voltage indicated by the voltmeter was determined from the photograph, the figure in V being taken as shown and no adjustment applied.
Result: 15 V
